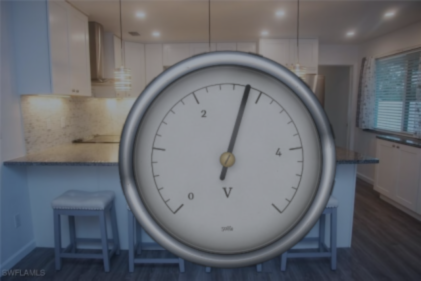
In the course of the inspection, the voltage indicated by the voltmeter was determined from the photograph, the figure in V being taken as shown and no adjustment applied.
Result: 2.8 V
